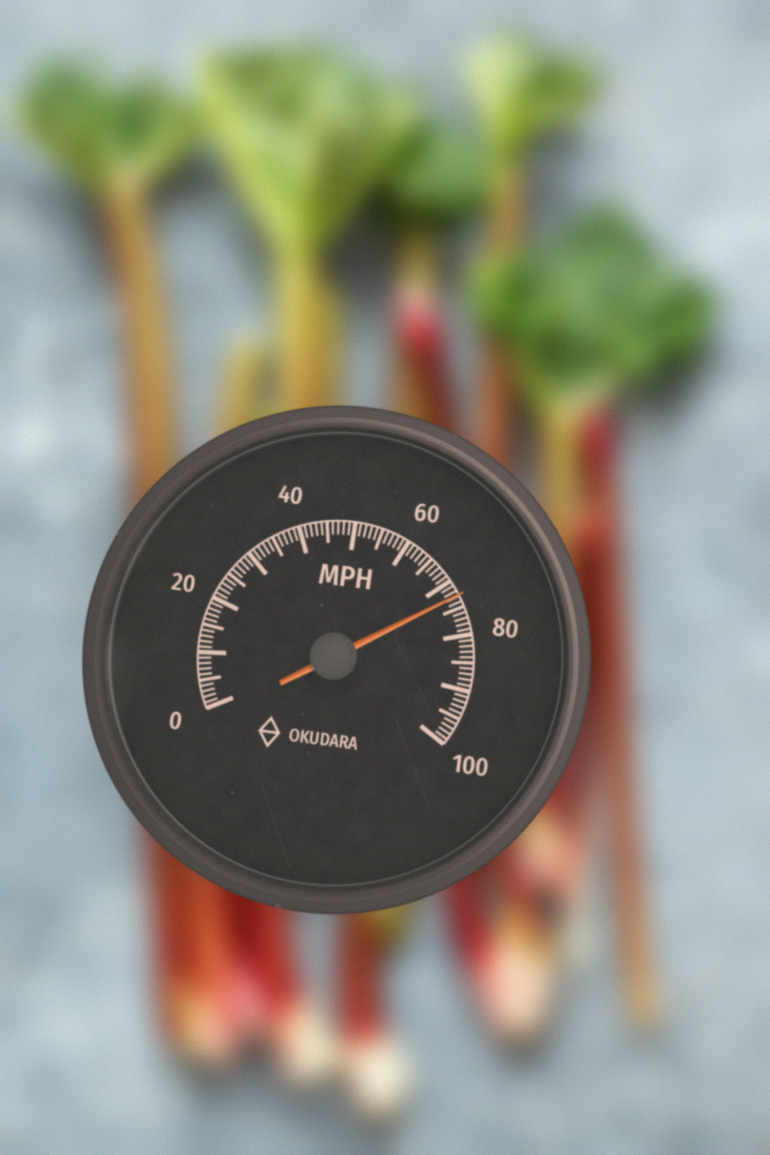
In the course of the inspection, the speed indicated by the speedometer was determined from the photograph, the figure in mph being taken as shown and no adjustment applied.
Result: 73 mph
